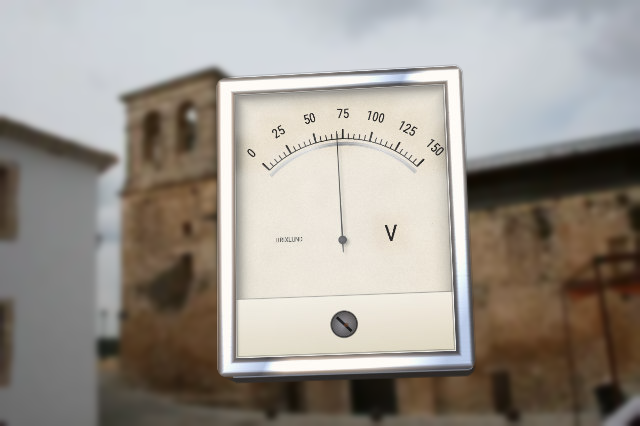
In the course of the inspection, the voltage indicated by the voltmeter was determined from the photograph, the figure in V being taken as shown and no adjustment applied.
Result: 70 V
